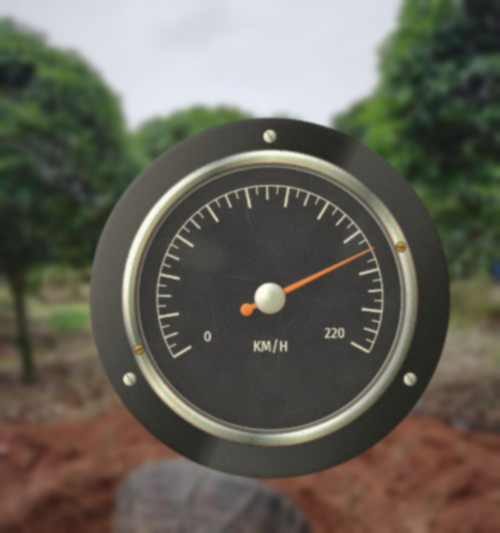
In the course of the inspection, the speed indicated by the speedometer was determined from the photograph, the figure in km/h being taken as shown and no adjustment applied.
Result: 170 km/h
